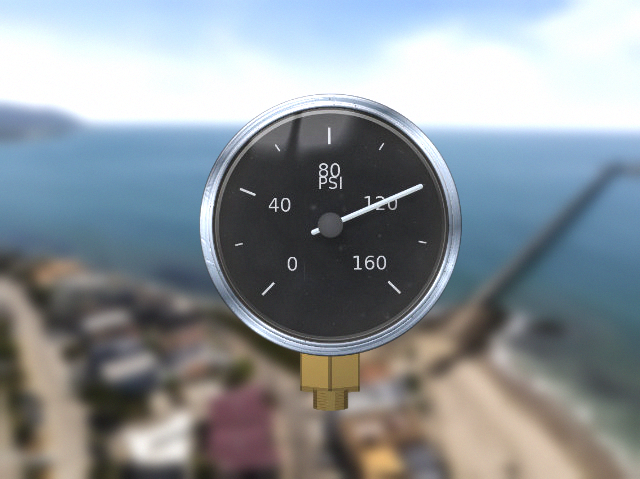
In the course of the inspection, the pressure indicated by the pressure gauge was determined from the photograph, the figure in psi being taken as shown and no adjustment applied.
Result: 120 psi
